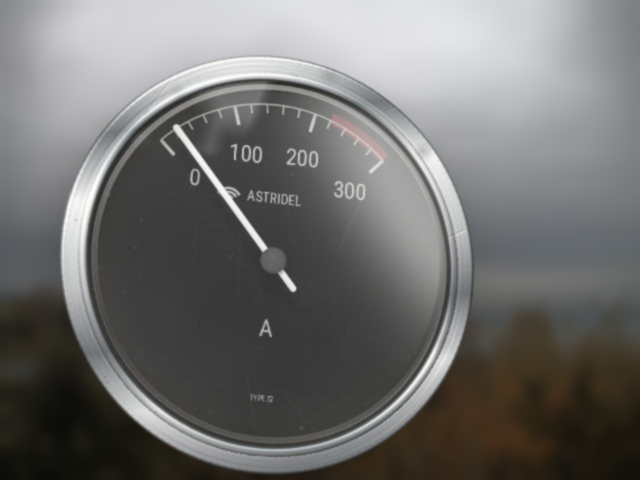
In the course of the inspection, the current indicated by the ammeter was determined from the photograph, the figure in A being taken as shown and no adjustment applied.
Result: 20 A
